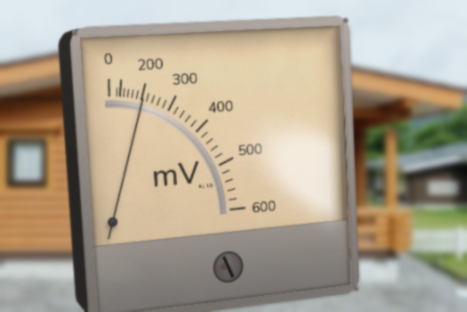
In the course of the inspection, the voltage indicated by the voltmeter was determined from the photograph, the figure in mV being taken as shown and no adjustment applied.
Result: 200 mV
